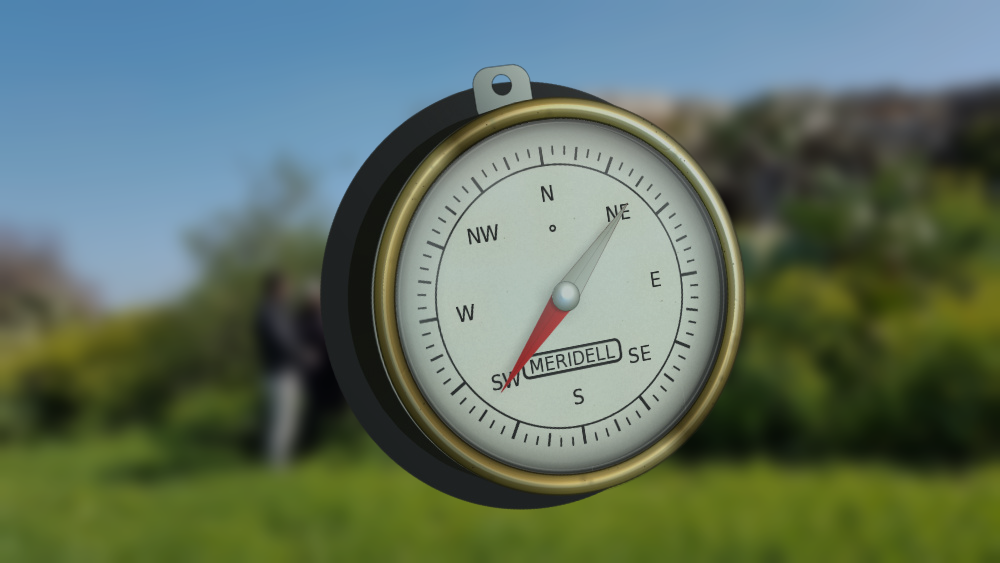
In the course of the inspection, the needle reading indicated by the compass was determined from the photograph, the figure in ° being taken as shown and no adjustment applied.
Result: 225 °
